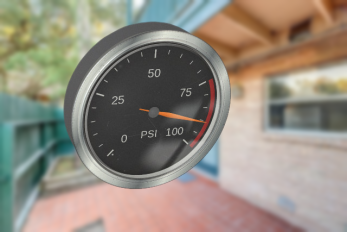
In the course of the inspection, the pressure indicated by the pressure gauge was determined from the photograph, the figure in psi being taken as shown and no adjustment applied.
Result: 90 psi
